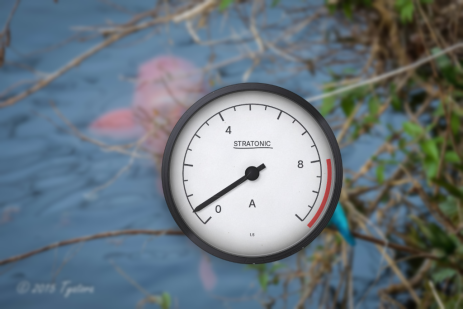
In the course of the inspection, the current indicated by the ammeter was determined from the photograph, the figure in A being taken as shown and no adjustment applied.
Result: 0.5 A
